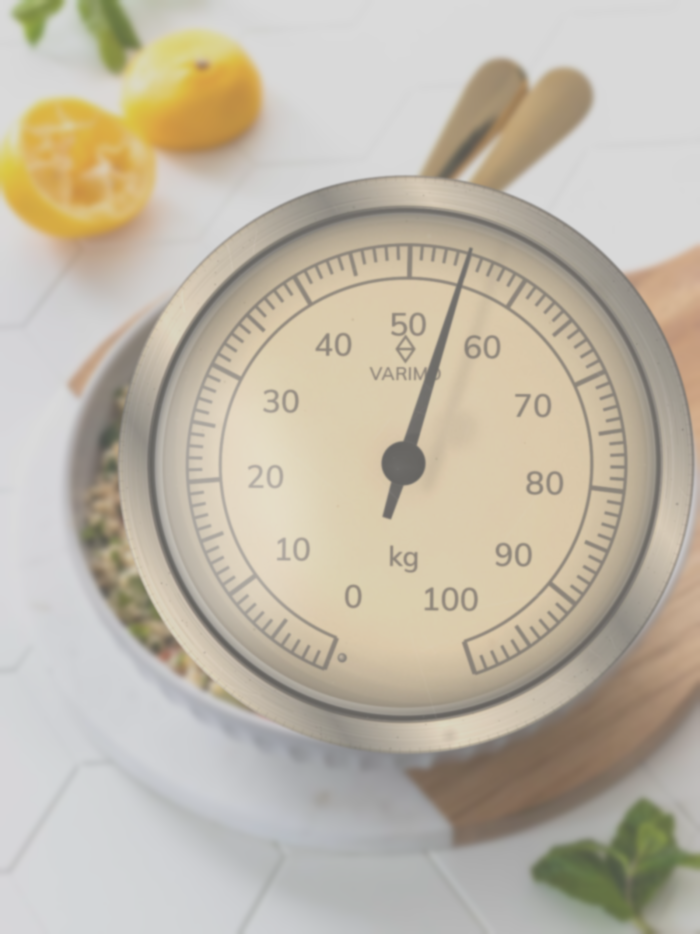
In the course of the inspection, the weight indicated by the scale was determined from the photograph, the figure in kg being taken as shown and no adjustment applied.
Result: 55 kg
